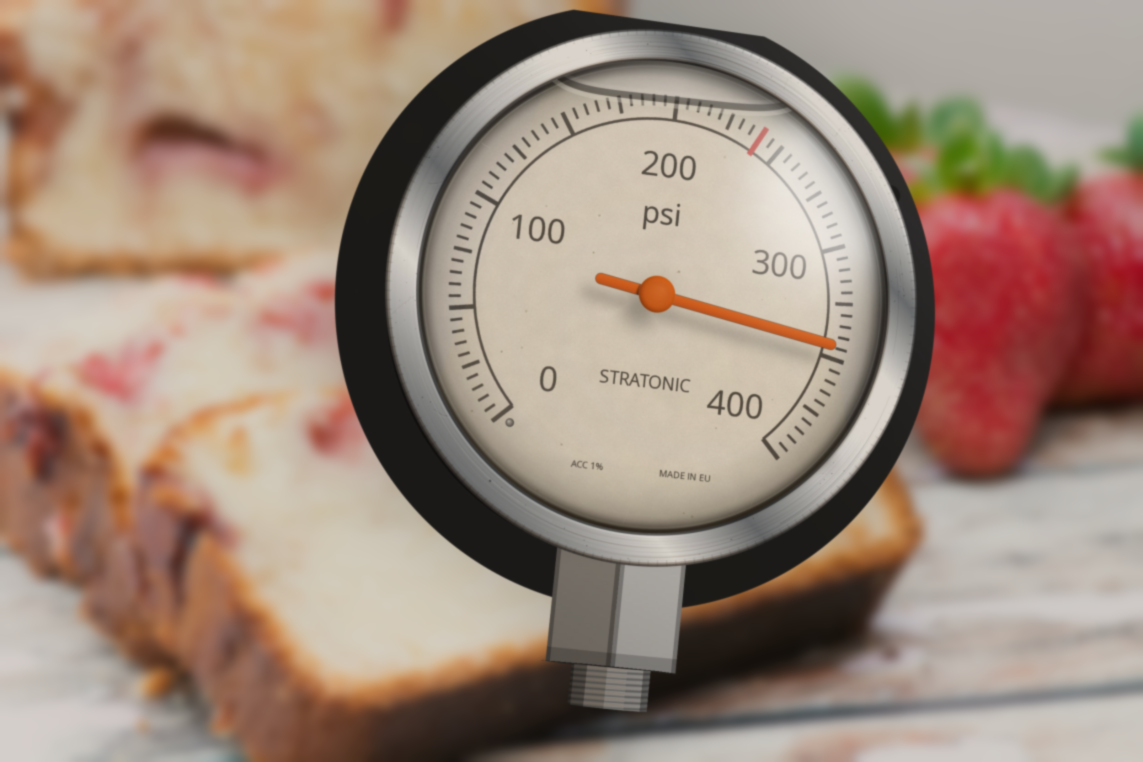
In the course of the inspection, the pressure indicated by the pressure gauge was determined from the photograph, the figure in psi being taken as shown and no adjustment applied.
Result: 345 psi
